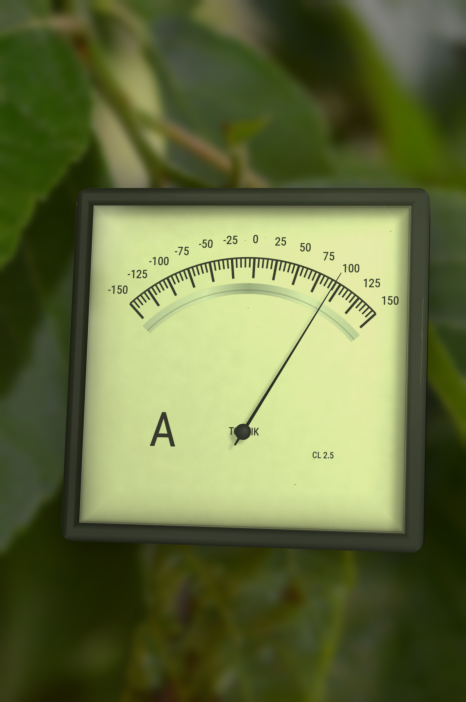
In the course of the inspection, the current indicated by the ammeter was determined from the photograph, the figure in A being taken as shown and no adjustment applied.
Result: 95 A
